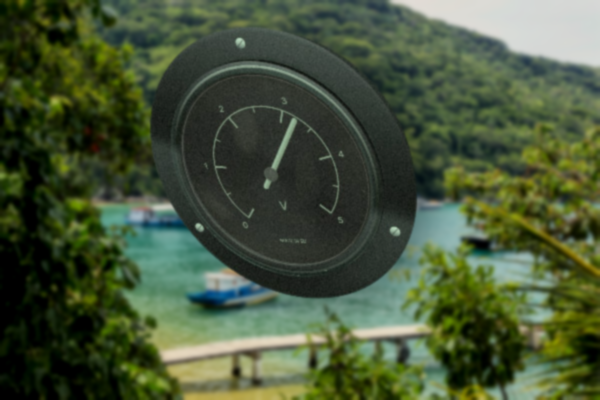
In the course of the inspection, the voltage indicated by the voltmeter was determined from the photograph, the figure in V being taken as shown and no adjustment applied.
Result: 3.25 V
